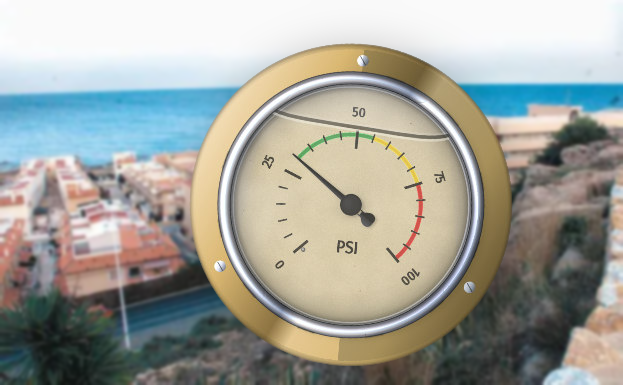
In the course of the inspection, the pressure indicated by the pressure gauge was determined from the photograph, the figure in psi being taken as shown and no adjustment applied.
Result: 30 psi
